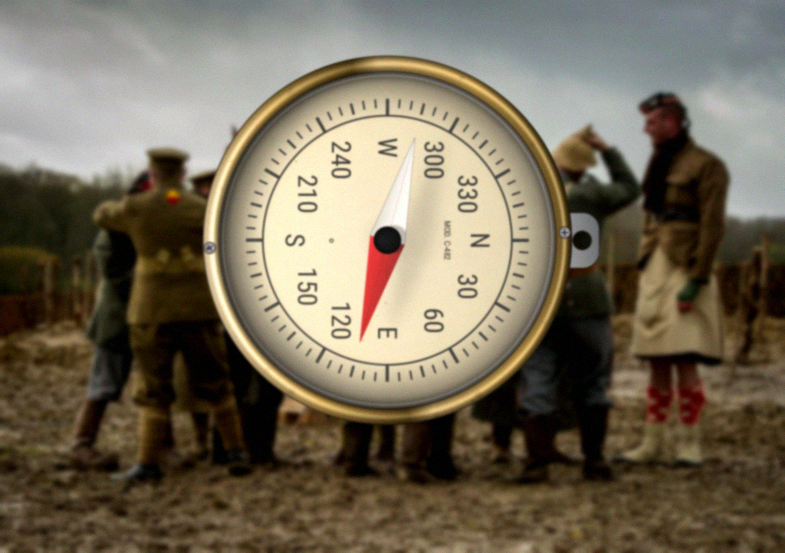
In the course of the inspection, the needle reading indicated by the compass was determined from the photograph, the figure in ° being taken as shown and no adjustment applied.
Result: 105 °
